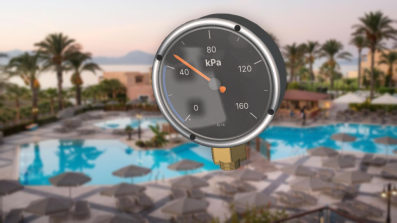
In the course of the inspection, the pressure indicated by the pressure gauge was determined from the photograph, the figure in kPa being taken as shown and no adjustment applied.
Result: 50 kPa
